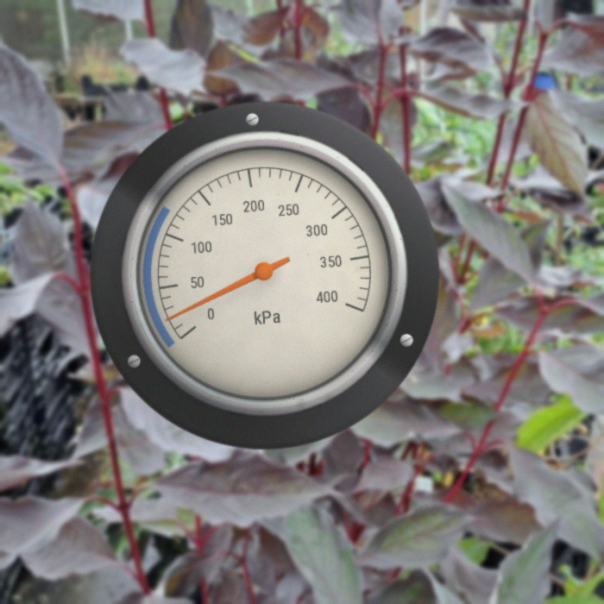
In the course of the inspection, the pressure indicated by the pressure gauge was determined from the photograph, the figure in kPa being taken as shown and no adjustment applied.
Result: 20 kPa
